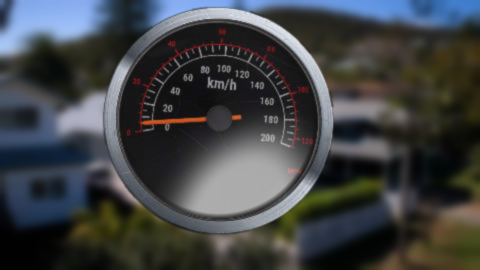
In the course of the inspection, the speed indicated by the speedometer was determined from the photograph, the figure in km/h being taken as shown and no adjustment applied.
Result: 5 km/h
